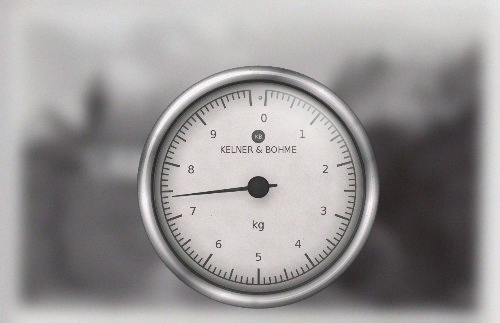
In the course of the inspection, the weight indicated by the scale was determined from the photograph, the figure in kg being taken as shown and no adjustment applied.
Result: 7.4 kg
